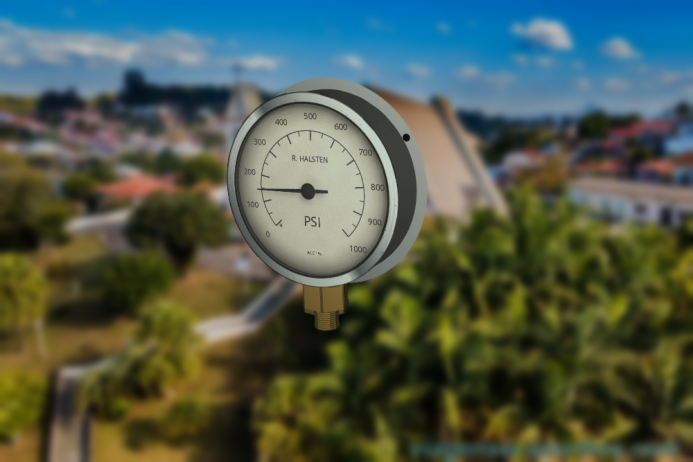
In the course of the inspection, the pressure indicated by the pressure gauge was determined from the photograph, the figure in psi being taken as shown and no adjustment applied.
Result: 150 psi
